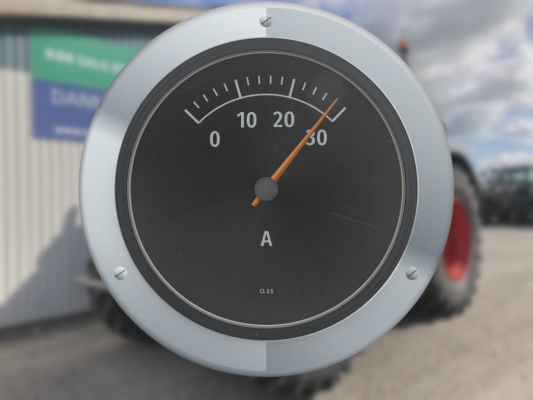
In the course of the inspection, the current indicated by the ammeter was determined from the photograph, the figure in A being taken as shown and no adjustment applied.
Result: 28 A
